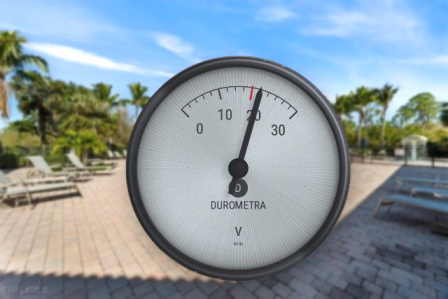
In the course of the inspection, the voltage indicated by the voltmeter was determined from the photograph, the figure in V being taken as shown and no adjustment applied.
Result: 20 V
